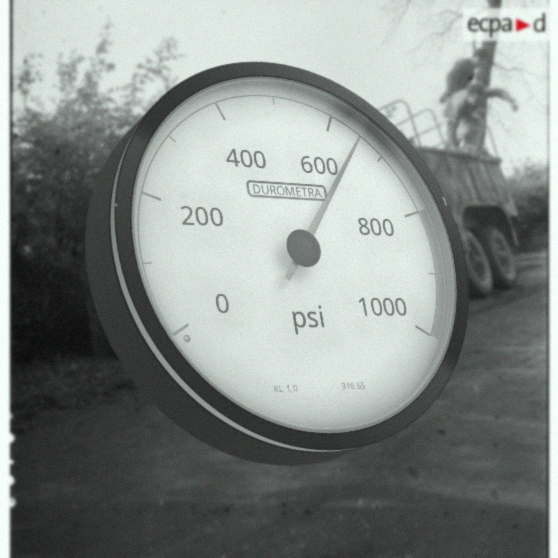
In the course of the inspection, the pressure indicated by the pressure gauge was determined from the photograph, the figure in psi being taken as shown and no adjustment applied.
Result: 650 psi
